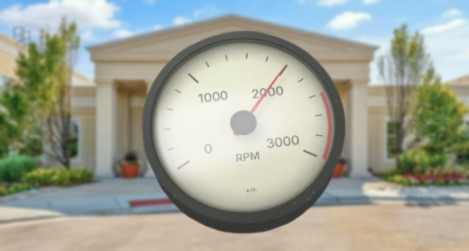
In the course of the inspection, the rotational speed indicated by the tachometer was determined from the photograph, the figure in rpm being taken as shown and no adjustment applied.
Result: 2000 rpm
